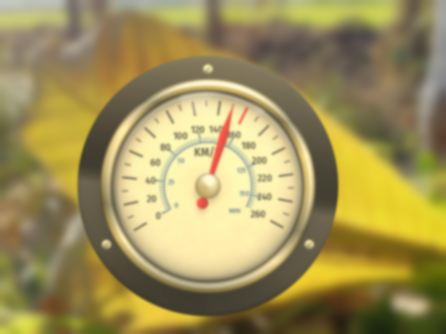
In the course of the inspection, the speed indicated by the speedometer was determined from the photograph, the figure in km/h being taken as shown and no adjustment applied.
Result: 150 km/h
